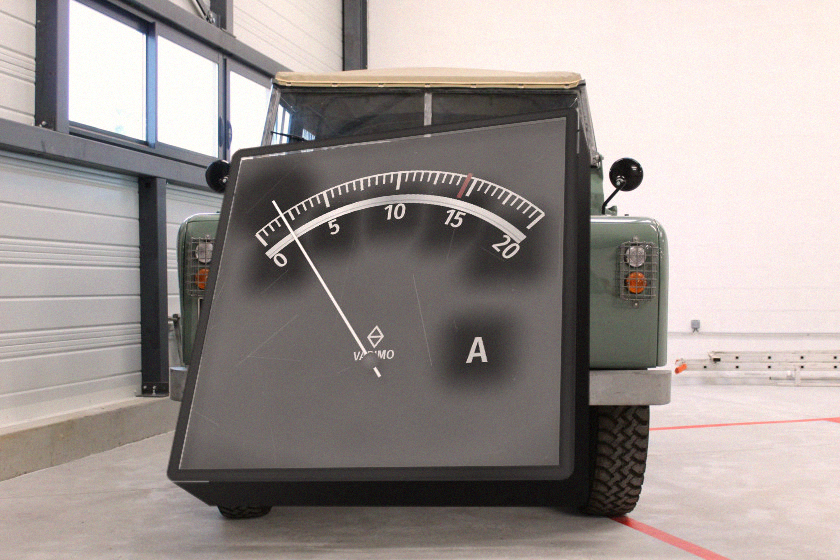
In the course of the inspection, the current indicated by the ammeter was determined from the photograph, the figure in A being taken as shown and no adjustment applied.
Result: 2 A
